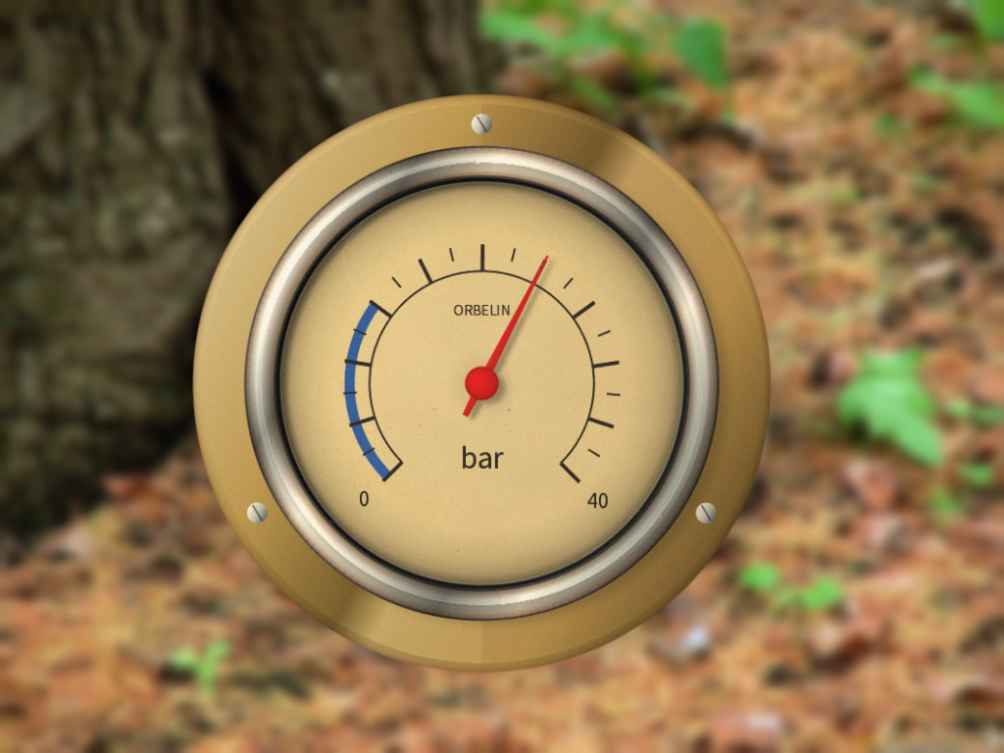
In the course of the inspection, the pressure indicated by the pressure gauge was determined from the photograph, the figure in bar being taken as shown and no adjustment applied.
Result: 24 bar
